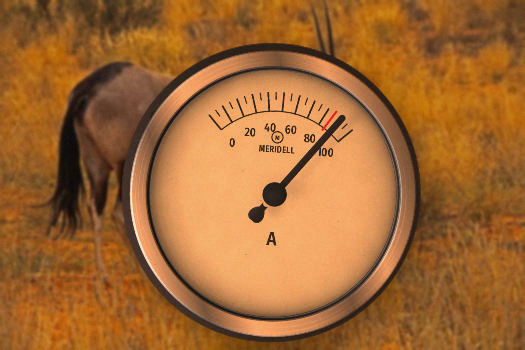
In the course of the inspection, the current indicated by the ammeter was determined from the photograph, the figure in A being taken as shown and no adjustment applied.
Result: 90 A
